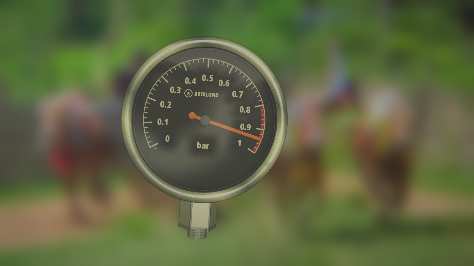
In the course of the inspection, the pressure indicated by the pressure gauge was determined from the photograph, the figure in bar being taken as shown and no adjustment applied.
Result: 0.94 bar
